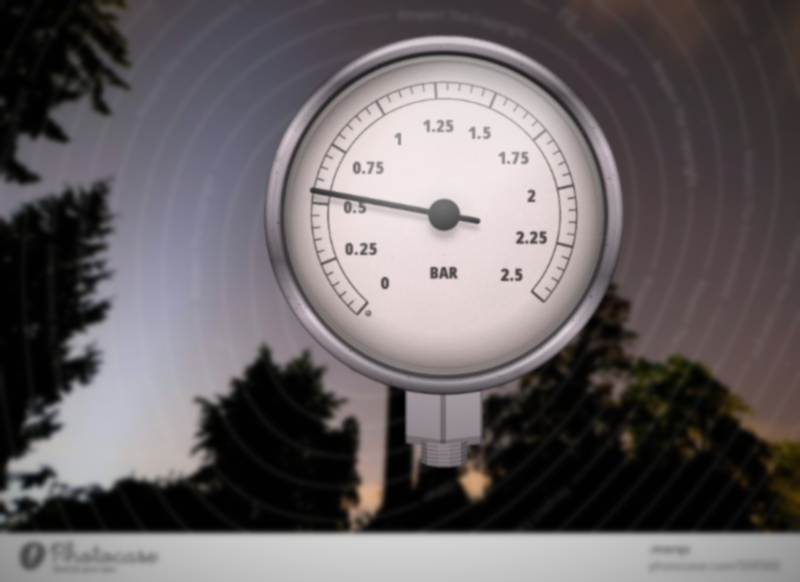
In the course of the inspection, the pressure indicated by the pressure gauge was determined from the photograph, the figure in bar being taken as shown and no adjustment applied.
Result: 0.55 bar
